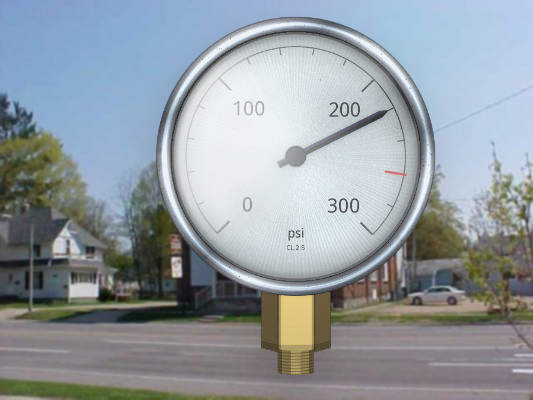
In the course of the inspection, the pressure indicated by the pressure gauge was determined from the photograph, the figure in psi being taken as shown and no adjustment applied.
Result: 220 psi
